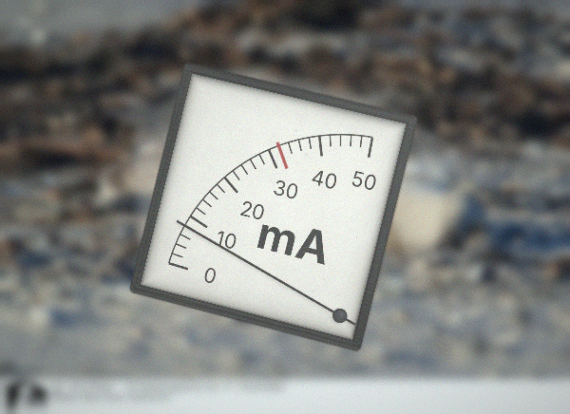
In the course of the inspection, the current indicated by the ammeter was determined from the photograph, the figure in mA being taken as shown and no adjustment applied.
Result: 8 mA
